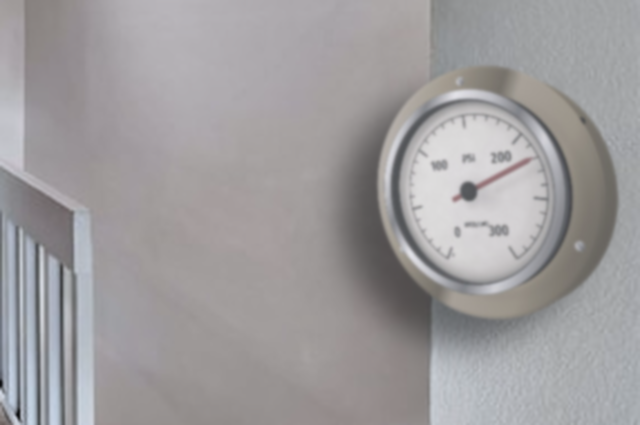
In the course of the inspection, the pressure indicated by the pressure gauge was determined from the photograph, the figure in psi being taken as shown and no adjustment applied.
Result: 220 psi
